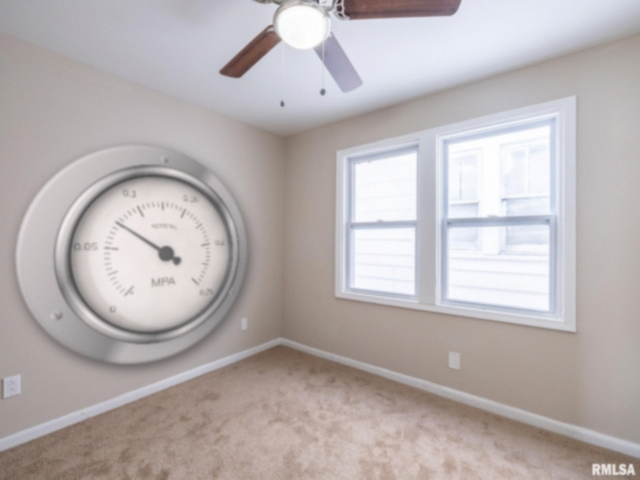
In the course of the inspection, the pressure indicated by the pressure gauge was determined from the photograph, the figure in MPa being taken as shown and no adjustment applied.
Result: 0.075 MPa
